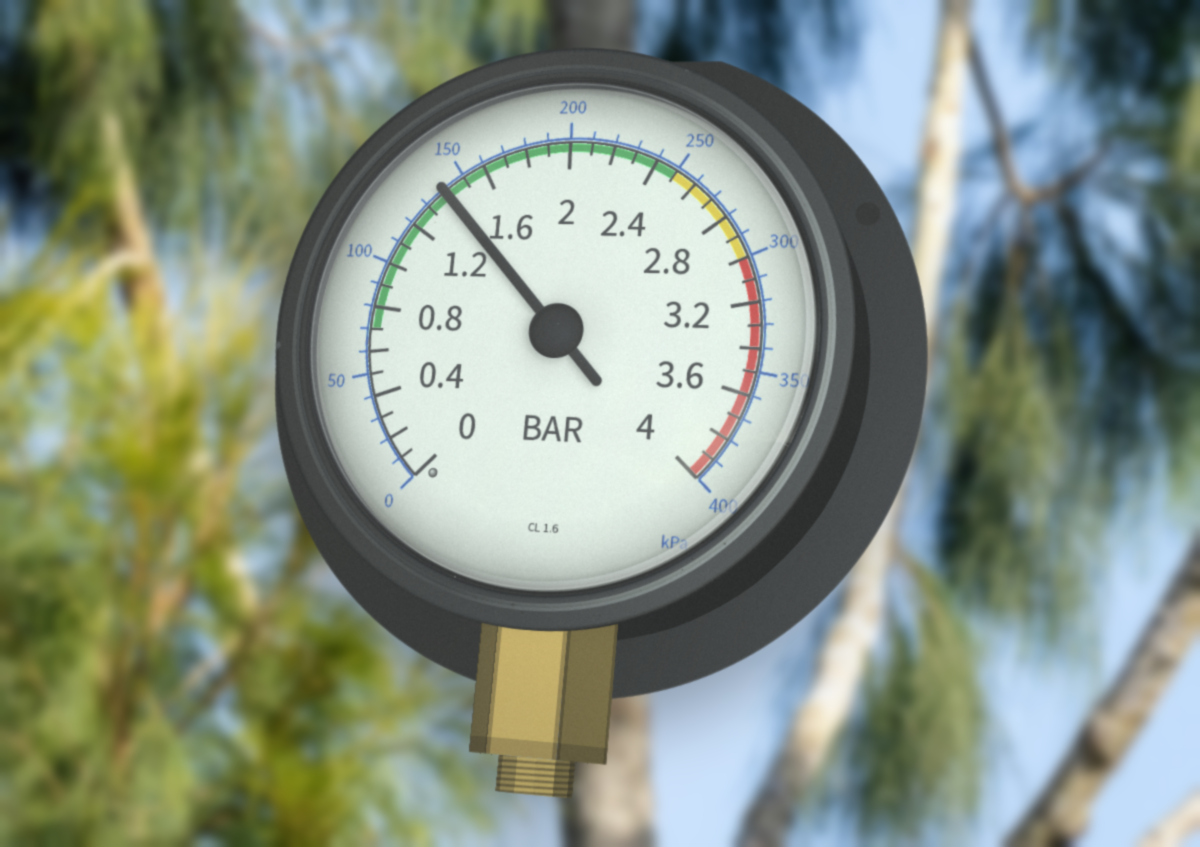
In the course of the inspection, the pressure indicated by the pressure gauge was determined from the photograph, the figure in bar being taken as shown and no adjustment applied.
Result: 1.4 bar
